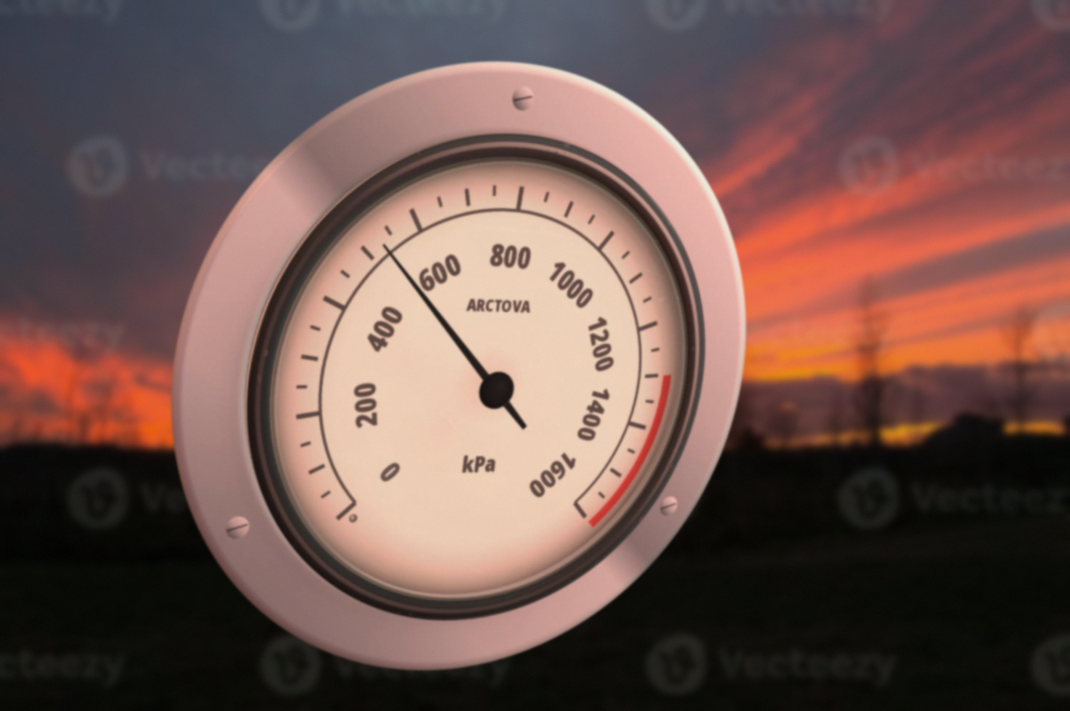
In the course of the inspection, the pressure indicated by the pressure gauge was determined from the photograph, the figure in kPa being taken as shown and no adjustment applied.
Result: 525 kPa
